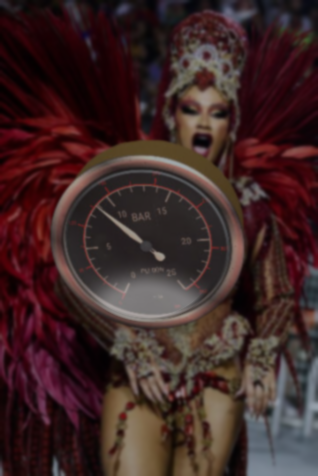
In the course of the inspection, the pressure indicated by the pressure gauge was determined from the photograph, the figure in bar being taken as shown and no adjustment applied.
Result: 9 bar
